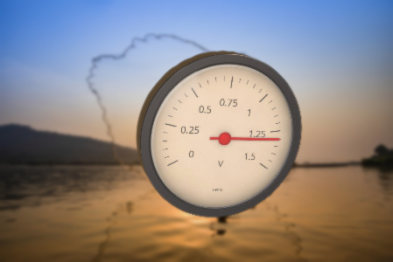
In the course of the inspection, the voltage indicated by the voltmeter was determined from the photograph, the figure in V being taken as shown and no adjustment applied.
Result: 1.3 V
